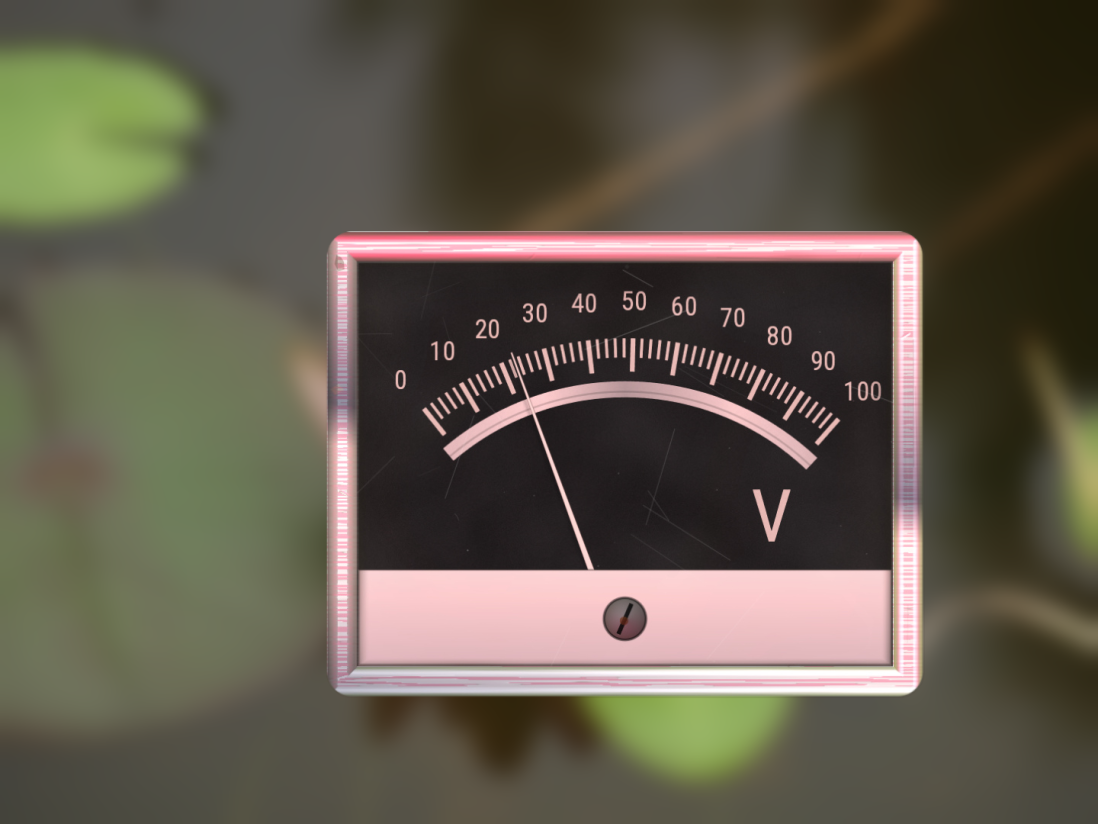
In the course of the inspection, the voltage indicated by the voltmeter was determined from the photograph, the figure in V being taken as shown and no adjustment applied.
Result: 23 V
